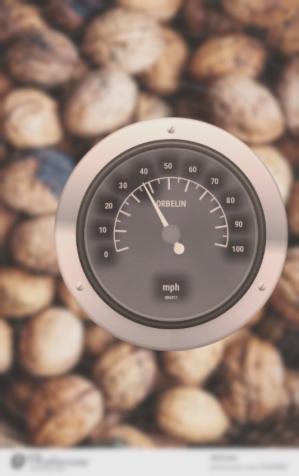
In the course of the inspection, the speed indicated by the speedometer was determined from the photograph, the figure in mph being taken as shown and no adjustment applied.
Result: 37.5 mph
